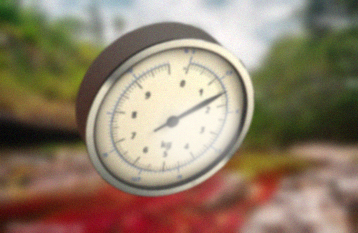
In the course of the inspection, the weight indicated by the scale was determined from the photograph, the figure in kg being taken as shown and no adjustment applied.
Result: 1.5 kg
